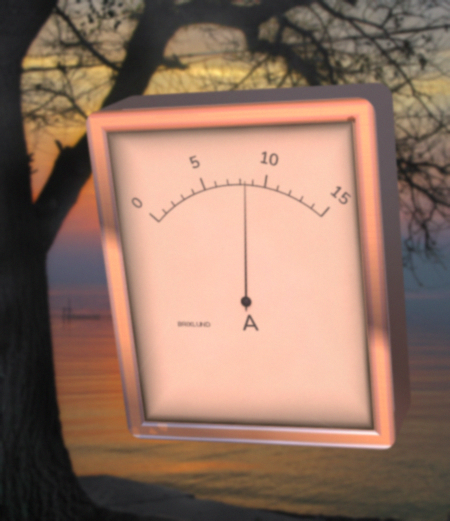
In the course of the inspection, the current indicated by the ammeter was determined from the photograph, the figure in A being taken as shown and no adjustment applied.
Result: 8.5 A
